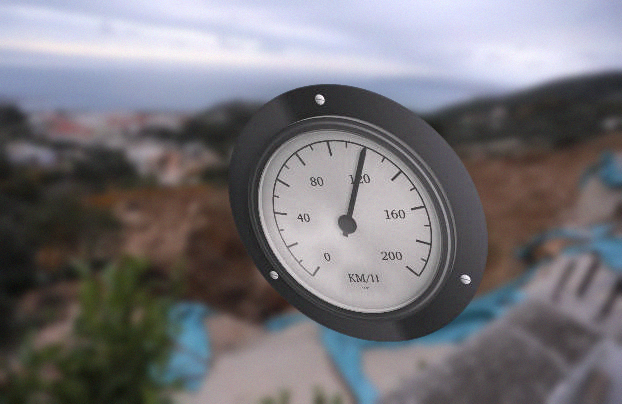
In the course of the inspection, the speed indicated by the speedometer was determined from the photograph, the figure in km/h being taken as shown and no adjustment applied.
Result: 120 km/h
